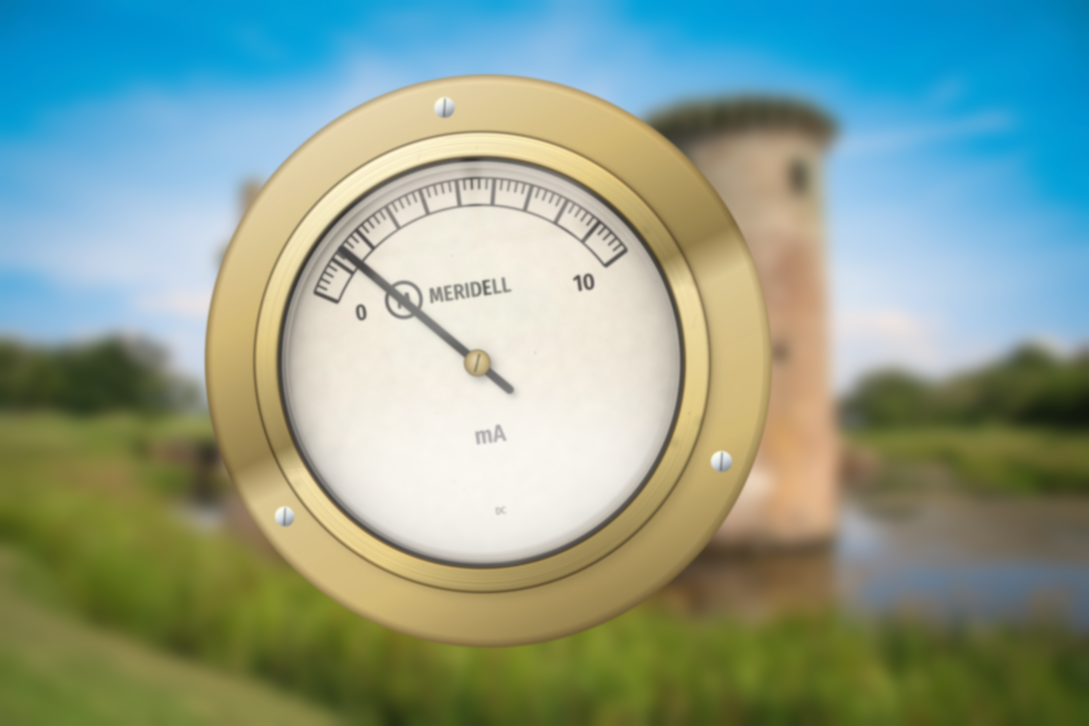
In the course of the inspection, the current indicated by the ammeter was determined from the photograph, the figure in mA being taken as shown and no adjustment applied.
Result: 1.4 mA
